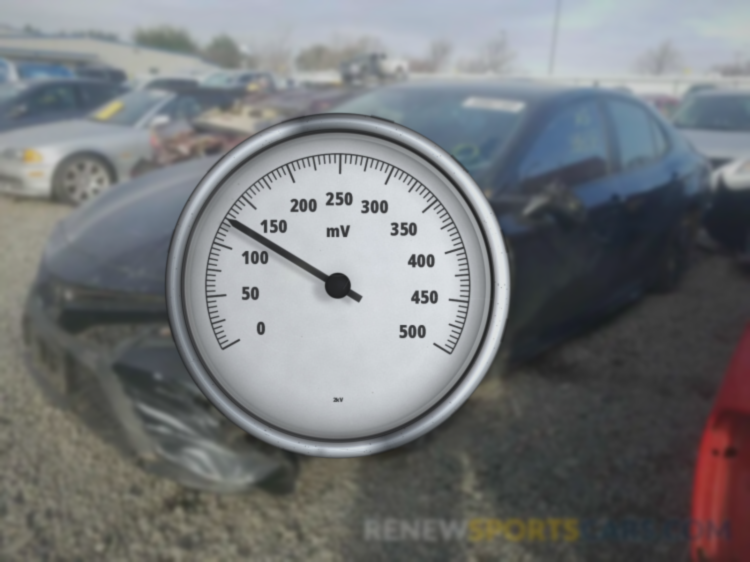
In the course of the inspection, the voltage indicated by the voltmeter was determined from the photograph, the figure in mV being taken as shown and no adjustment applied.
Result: 125 mV
